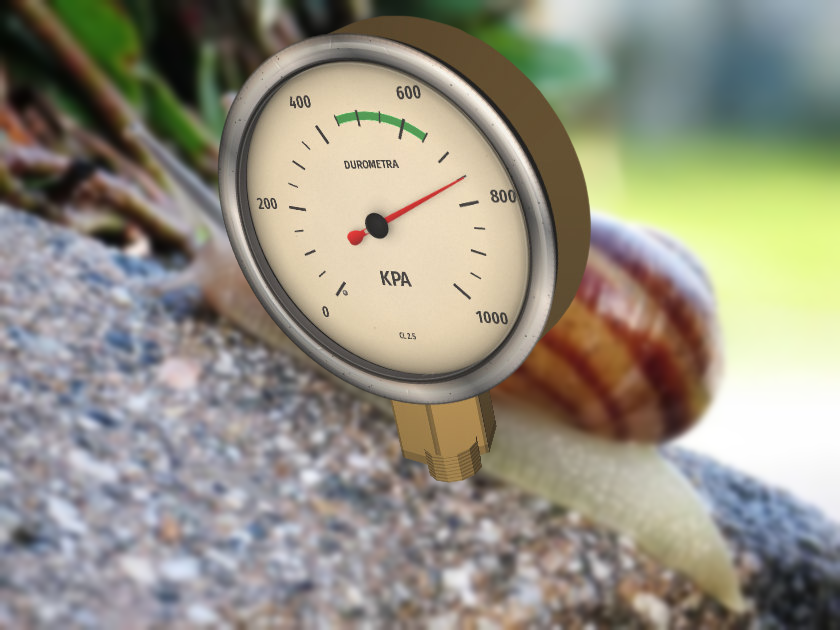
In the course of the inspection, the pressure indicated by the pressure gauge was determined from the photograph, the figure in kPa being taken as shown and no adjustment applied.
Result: 750 kPa
